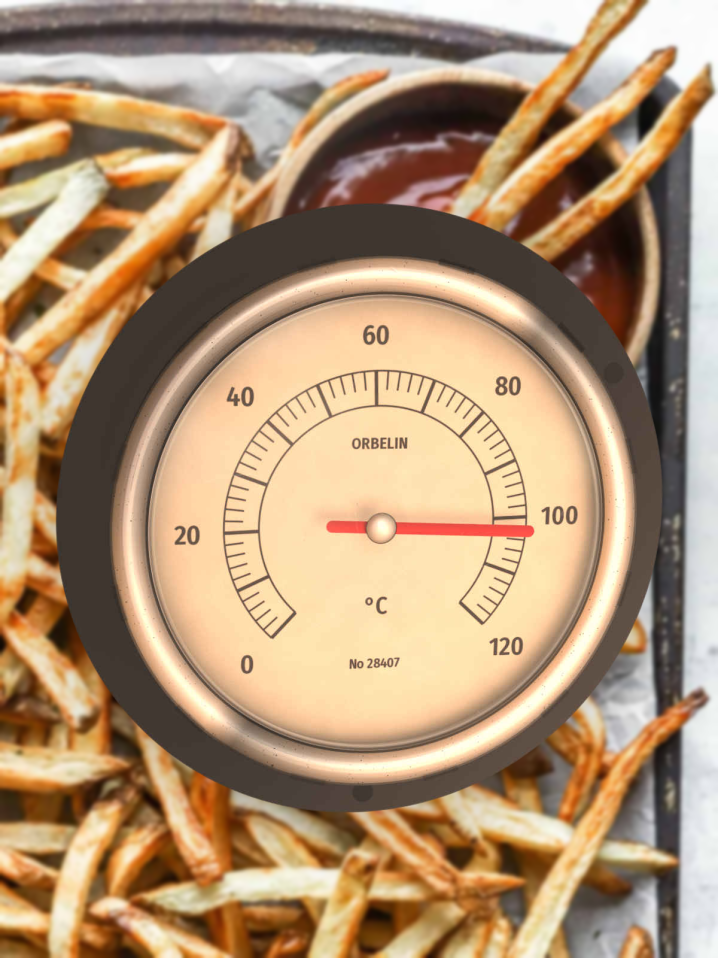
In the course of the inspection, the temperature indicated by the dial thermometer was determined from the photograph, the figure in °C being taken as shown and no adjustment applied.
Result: 102 °C
